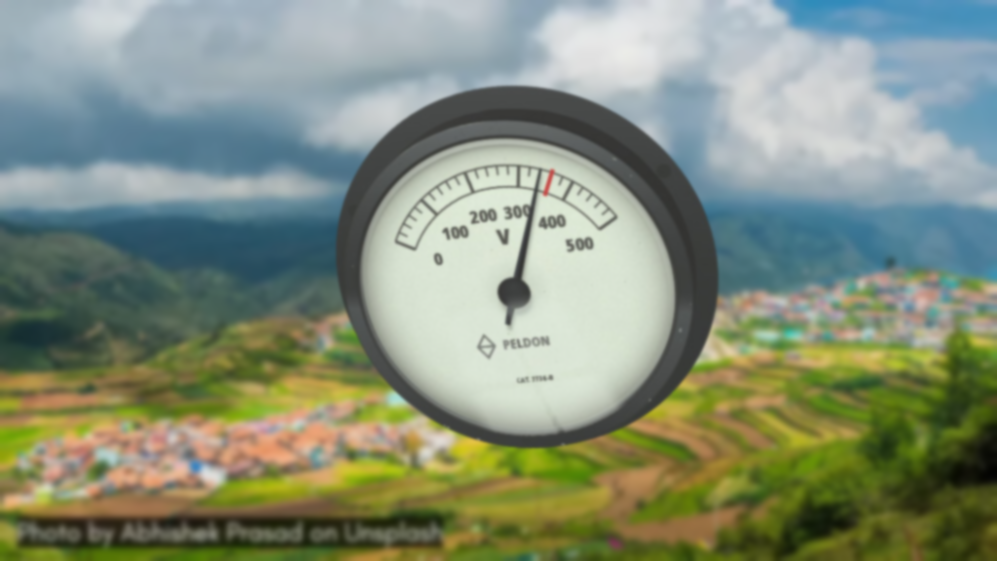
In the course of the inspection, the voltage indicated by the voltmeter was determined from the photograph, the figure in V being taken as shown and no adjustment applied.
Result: 340 V
